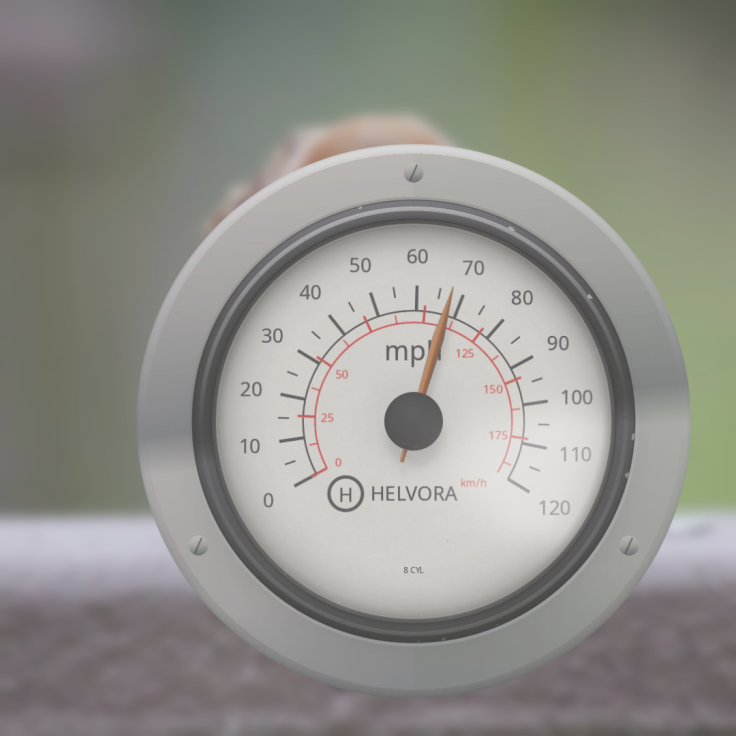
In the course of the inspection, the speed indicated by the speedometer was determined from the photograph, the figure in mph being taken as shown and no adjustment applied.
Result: 67.5 mph
